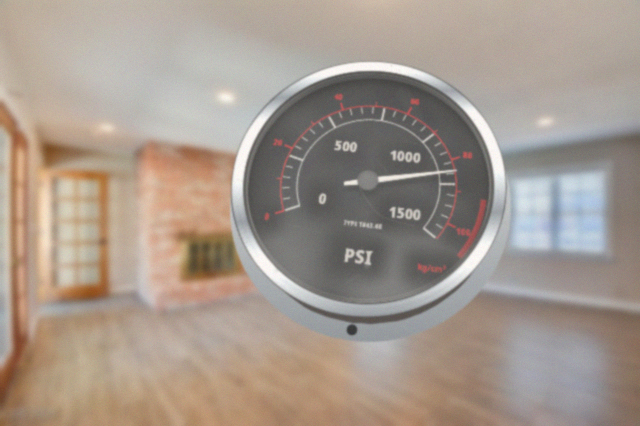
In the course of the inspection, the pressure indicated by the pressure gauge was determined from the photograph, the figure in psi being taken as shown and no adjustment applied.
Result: 1200 psi
